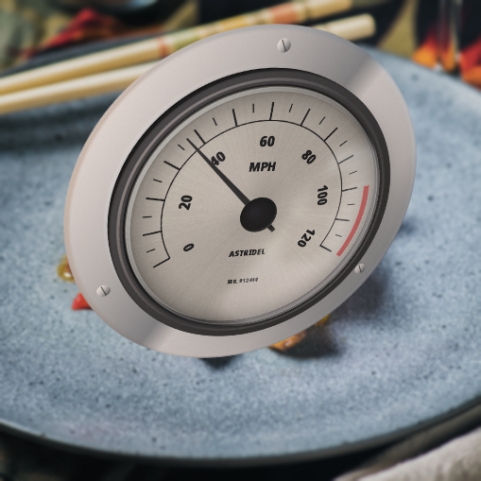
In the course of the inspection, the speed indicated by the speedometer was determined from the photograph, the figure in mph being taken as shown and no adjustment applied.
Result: 37.5 mph
